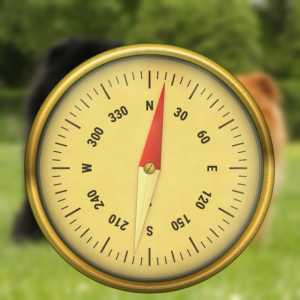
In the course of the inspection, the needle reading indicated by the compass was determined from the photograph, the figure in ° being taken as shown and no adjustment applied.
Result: 10 °
